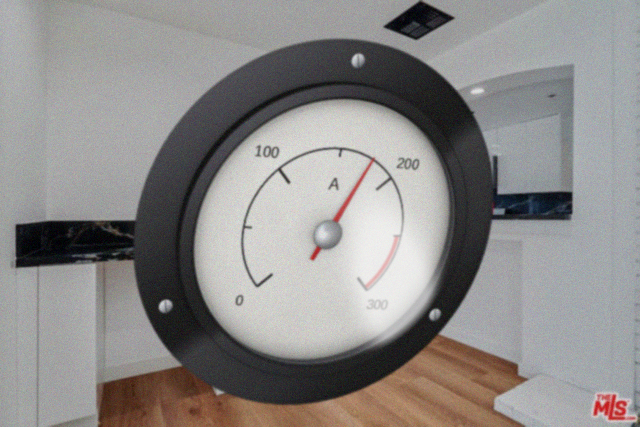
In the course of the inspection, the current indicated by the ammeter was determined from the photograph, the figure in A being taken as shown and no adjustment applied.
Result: 175 A
